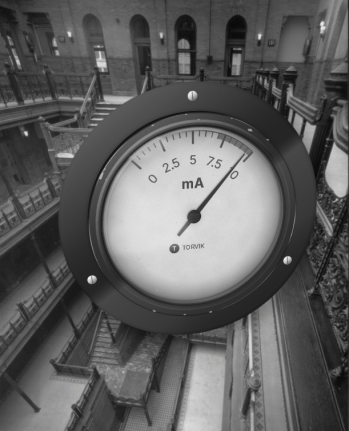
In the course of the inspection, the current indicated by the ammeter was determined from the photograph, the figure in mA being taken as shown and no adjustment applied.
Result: 9.5 mA
